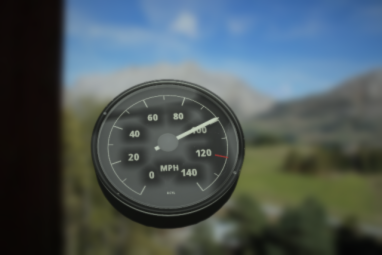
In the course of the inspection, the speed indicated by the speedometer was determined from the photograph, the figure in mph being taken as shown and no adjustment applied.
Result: 100 mph
